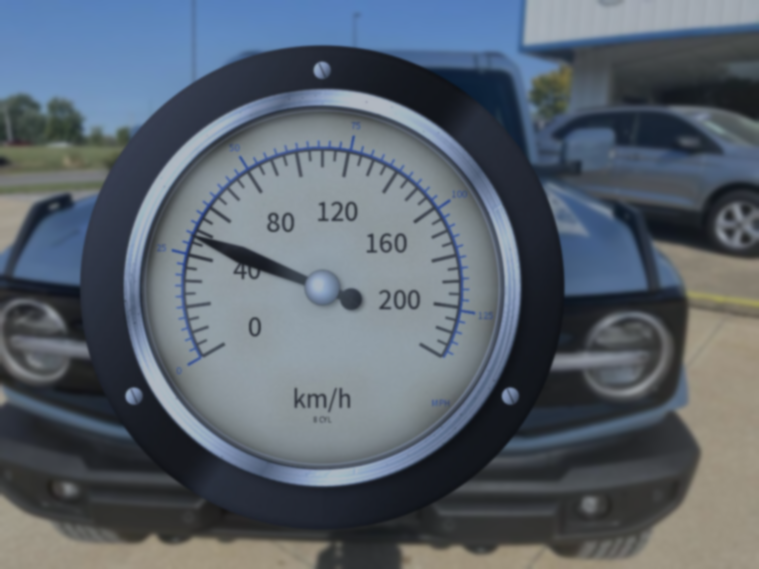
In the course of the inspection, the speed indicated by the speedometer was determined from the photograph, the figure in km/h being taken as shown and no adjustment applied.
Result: 47.5 km/h
